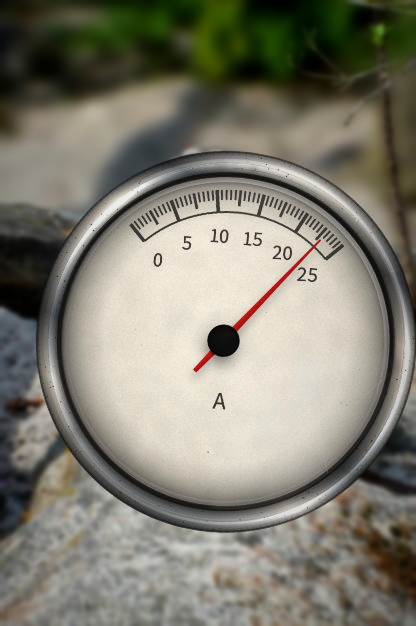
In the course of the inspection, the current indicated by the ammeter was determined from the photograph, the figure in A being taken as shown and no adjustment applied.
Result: 23 A
